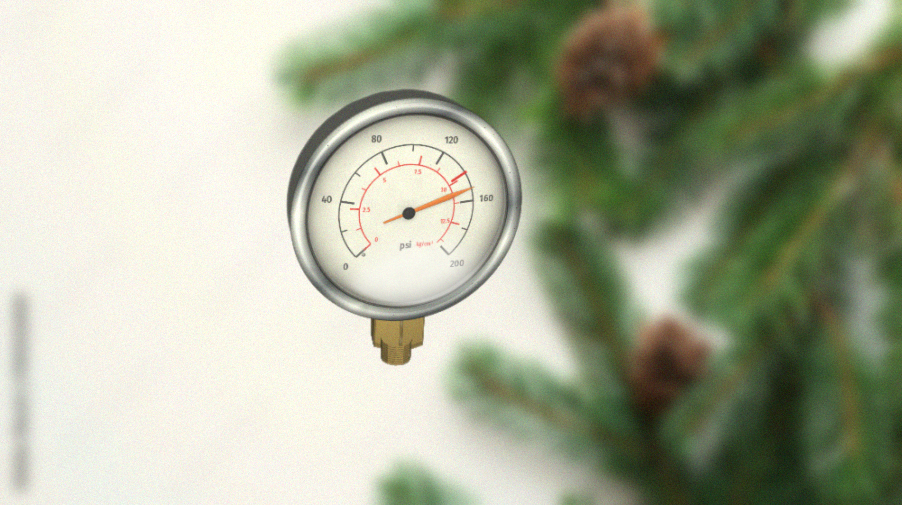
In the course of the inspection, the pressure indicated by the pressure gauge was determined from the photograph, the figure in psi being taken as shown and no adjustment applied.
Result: 150 psi
